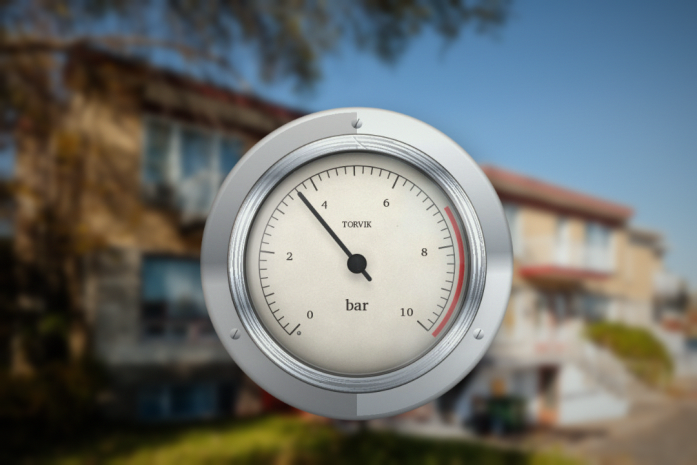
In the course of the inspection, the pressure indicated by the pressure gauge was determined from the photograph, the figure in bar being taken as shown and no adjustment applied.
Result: 3.6 bar
